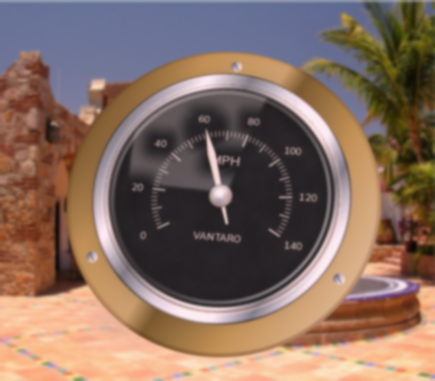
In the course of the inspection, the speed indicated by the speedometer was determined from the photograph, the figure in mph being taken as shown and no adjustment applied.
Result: 60 mph
